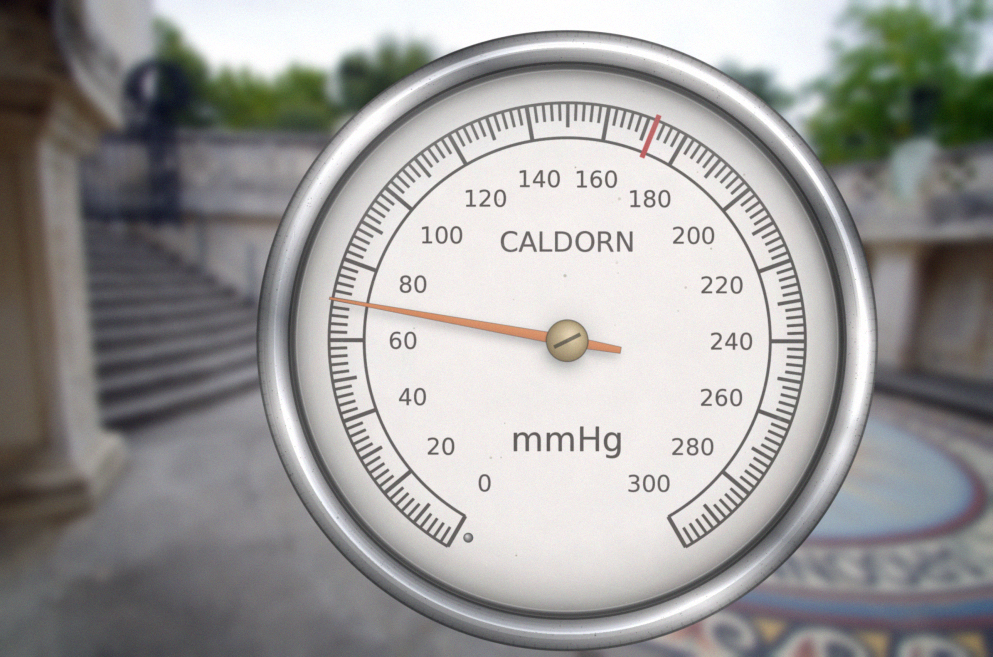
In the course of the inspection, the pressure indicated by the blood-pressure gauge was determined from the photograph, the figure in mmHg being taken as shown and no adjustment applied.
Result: 70 mmHg
